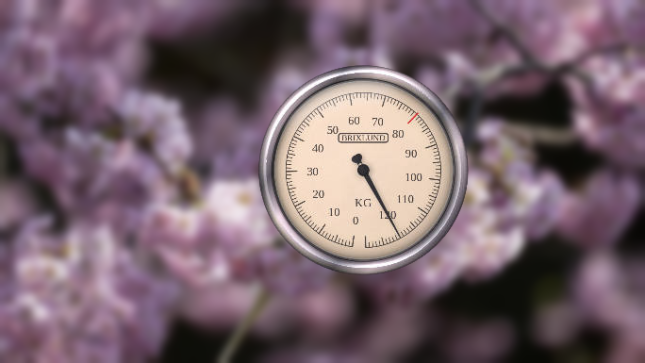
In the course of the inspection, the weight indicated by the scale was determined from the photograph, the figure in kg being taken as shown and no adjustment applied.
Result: 120 kg
